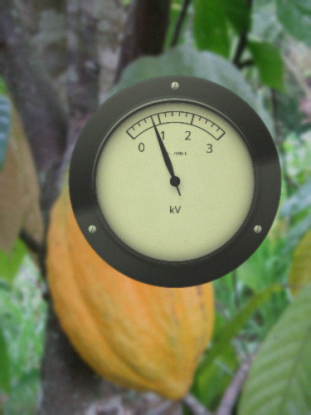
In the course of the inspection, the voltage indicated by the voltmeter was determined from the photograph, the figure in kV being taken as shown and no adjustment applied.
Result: 0.8 kV
